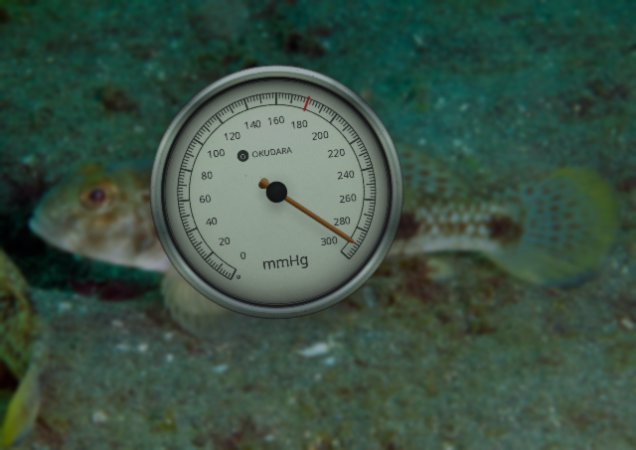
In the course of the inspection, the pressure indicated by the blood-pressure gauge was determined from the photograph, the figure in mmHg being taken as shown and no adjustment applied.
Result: 290 mmHg
